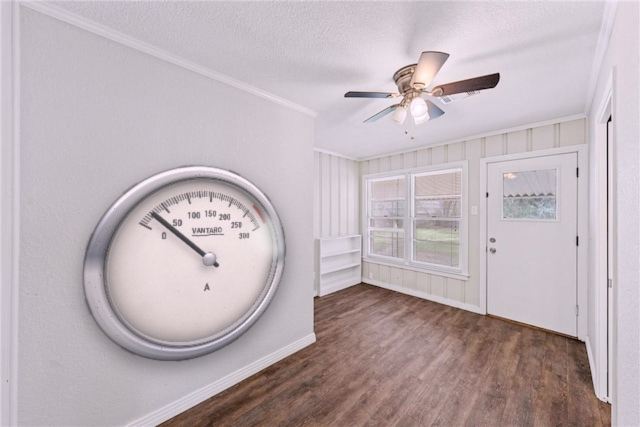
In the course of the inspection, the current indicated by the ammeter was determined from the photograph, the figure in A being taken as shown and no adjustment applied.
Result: 25 A
